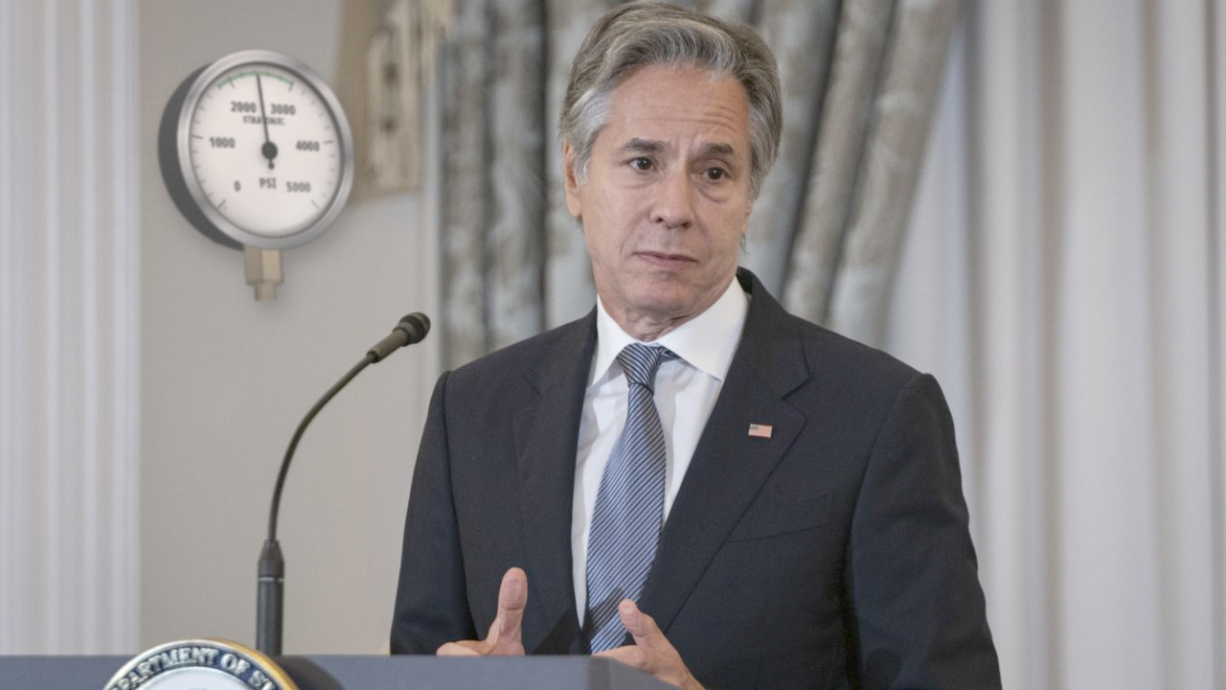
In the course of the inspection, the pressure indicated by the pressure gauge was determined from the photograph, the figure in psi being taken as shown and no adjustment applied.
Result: 2400 psi
